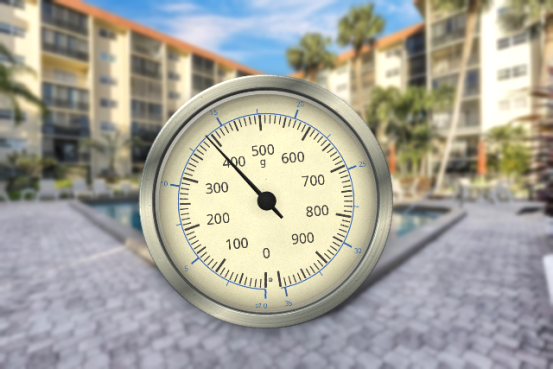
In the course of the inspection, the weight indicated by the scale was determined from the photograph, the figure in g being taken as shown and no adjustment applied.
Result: 390 g
